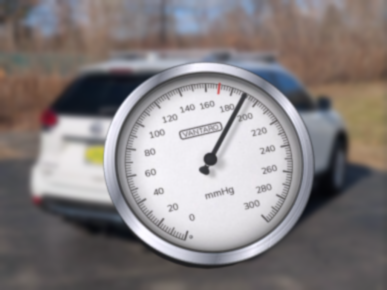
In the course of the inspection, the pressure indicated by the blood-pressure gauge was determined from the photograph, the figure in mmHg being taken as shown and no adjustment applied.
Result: 190 mmHg
